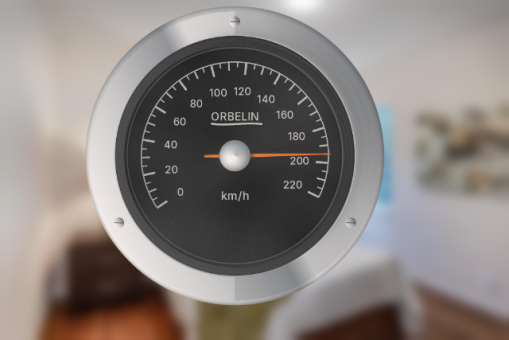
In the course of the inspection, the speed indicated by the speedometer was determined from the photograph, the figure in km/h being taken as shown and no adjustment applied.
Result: 195 km/h
